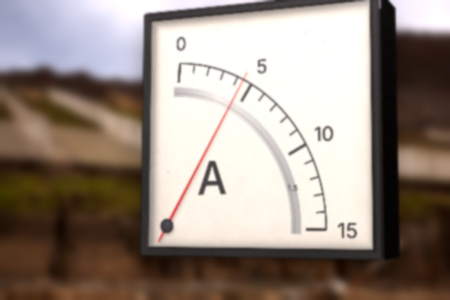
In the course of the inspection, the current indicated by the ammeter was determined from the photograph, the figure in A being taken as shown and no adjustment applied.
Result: 4.5 A
